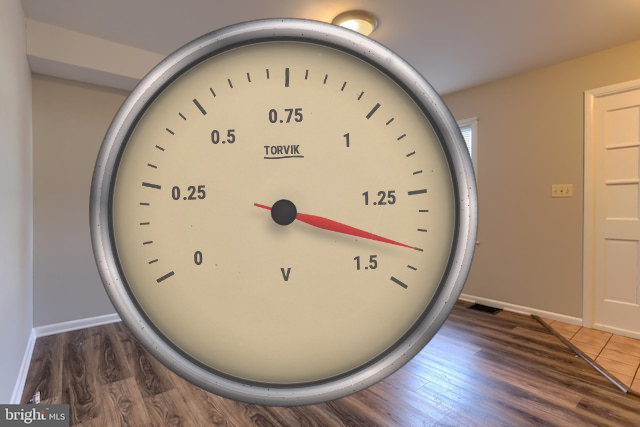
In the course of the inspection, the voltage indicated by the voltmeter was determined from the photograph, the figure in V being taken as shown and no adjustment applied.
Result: 1.4 V
